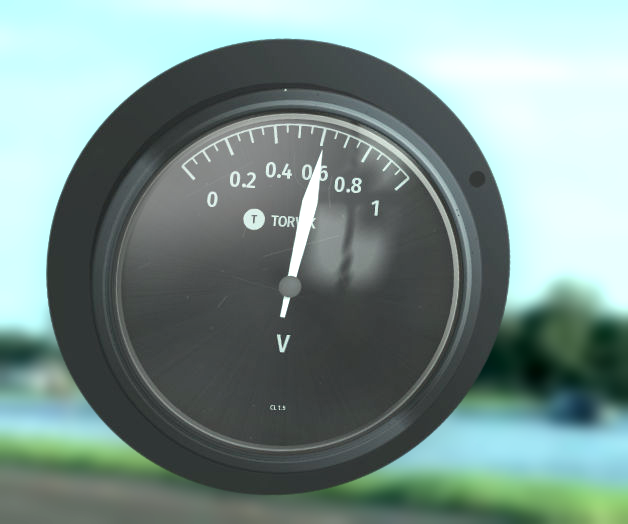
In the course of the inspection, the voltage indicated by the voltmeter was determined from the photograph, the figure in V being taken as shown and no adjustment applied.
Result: 0.6 V
